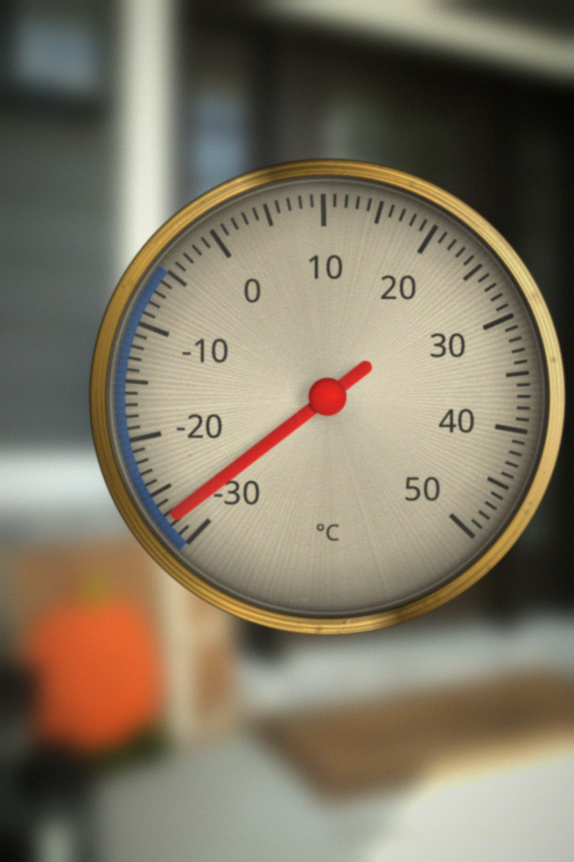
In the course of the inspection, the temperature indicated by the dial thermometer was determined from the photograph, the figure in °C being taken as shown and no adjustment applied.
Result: -27.5 °C
